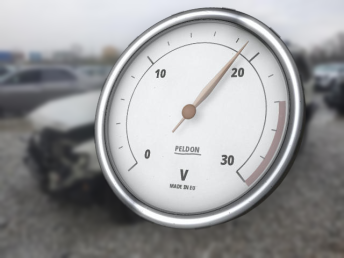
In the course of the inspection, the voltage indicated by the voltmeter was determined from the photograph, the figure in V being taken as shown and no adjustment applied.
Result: 19 V
